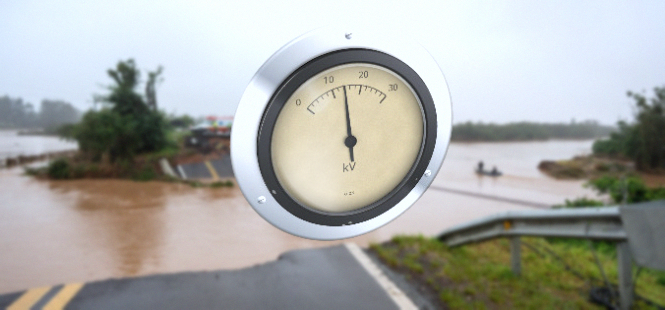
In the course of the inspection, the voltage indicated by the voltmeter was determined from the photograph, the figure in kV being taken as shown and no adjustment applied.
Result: 14 kV
